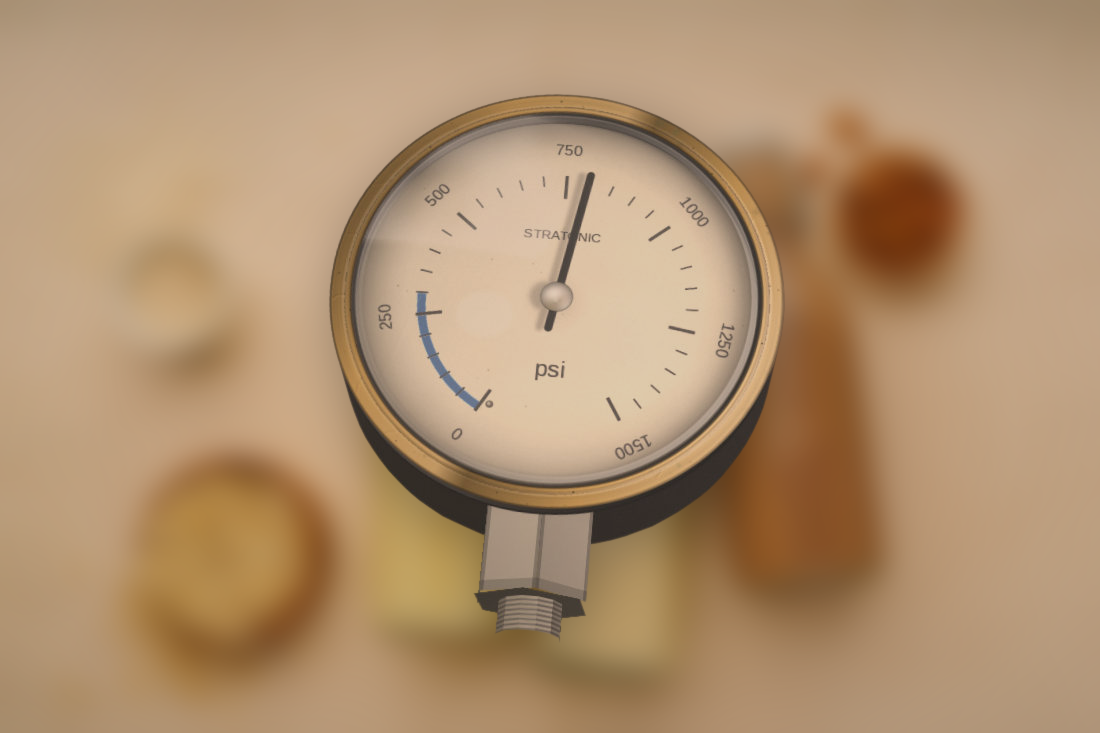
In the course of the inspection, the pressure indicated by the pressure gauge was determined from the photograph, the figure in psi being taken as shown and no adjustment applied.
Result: 800 psi
